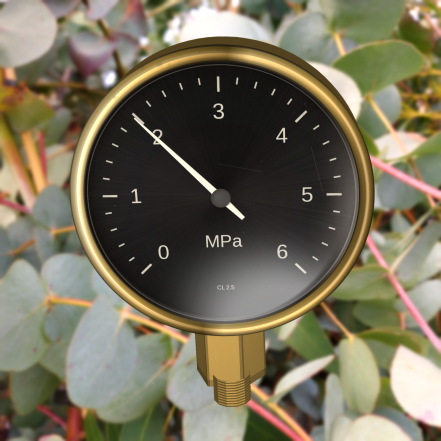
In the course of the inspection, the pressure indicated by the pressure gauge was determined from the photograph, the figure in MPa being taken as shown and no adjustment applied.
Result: 2 MPa
